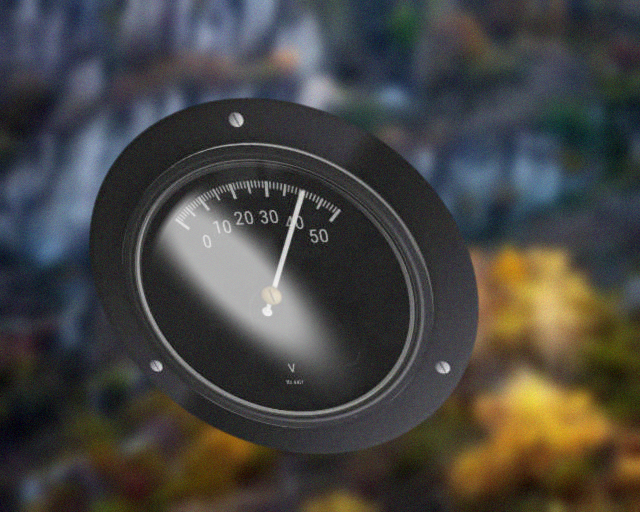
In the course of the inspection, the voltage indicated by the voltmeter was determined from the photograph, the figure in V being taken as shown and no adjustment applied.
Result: 40 V
